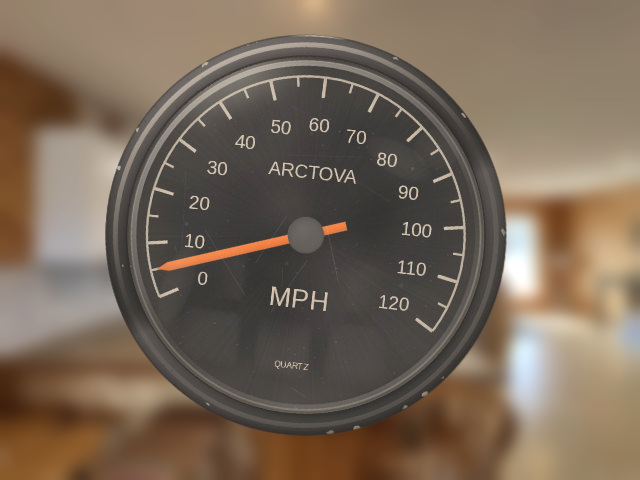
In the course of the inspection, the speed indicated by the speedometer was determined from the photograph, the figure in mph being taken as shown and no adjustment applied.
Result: 5 mph
